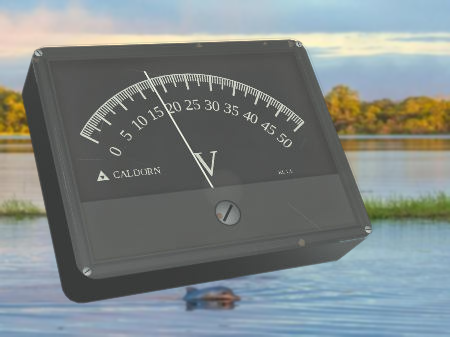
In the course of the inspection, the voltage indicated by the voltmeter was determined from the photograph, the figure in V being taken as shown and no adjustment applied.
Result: 17.5 V
